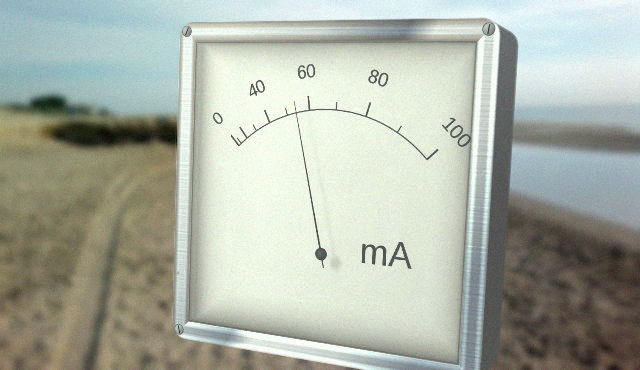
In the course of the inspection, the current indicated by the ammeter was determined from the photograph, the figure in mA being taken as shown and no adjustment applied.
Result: 55 mA
